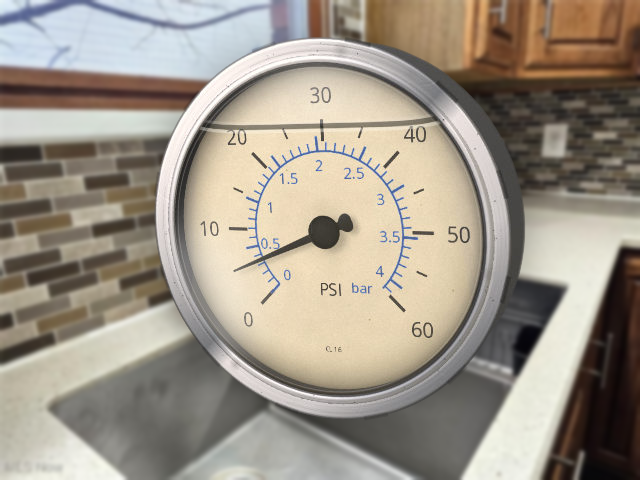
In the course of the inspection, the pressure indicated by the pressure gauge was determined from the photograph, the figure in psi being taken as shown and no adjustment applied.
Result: 5 psi
